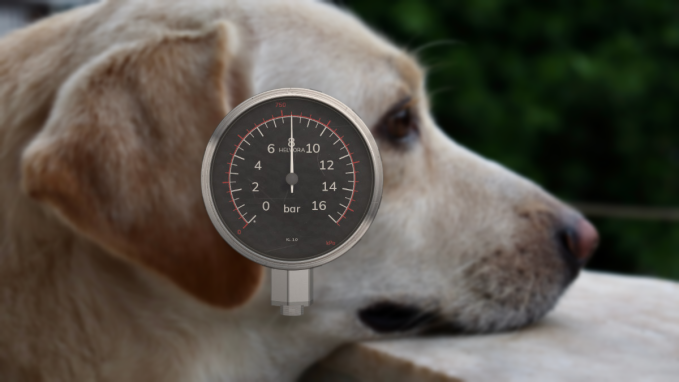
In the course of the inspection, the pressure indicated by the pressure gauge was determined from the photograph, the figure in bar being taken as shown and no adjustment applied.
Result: 8 bar
